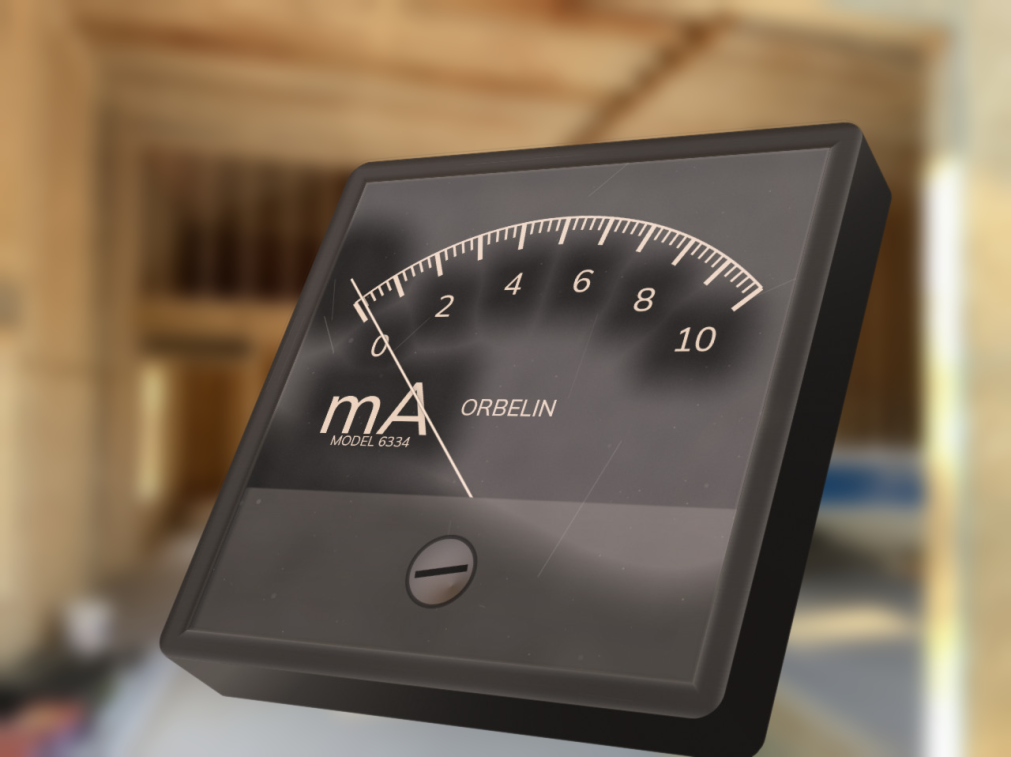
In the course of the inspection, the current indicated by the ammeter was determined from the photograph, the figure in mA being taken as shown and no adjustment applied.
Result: 0.2 mA
